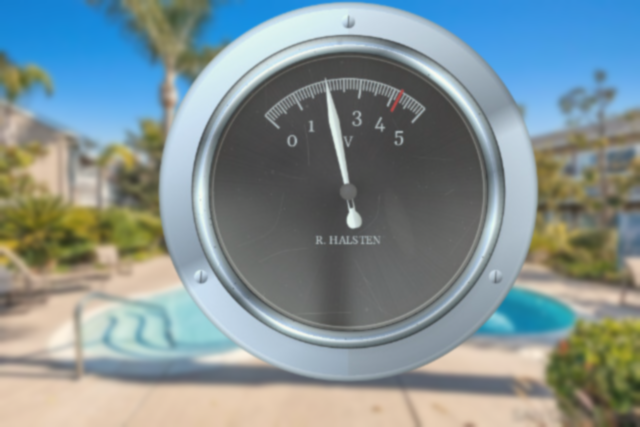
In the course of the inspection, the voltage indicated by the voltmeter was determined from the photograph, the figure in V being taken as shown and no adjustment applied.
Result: 2 V
